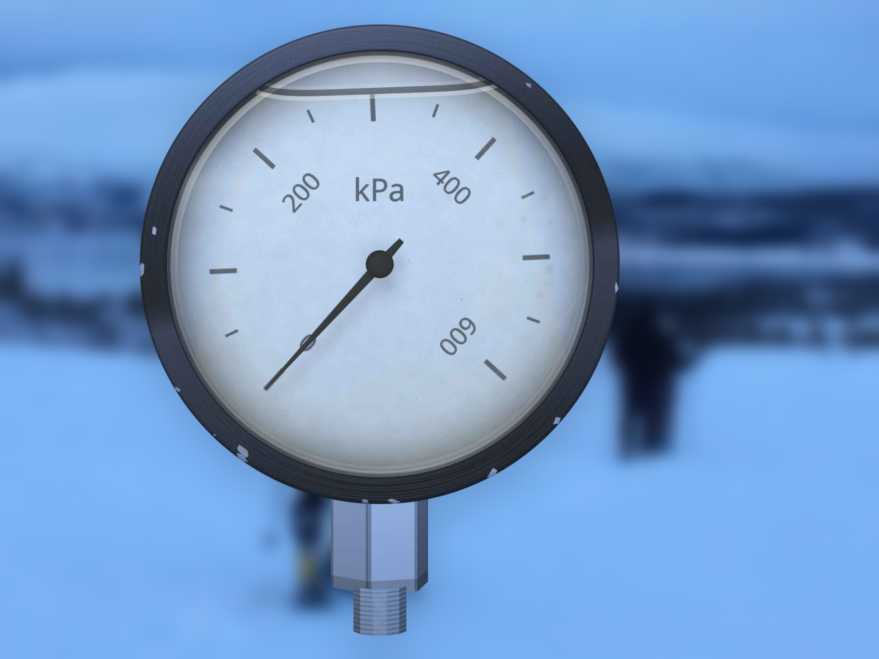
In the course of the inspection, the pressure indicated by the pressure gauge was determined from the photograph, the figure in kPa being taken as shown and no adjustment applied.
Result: 0 kPa
